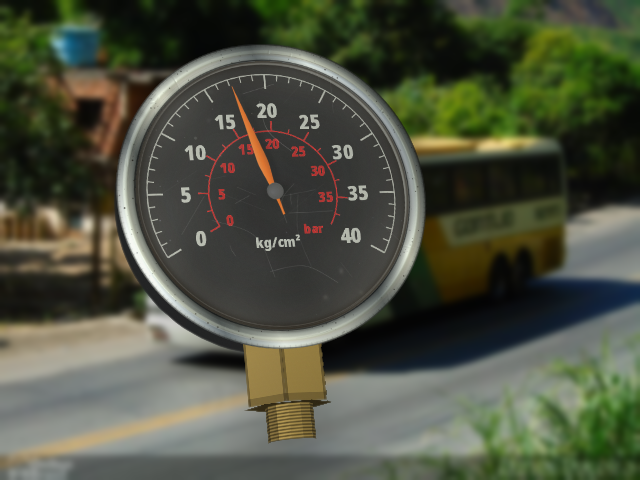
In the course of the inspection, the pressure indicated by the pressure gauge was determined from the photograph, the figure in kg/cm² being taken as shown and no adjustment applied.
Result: 17 kg/cm²
